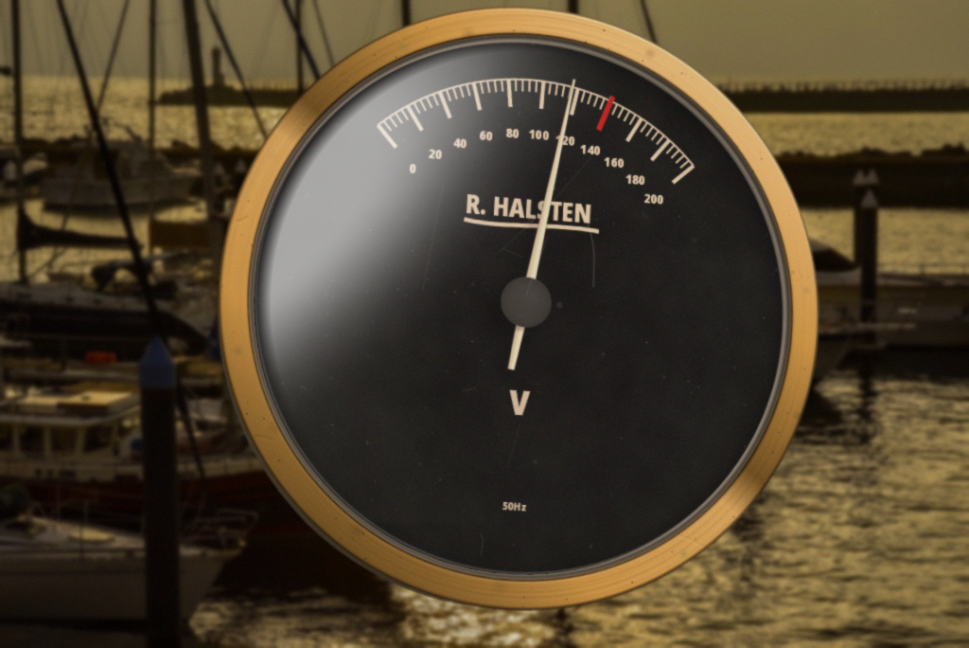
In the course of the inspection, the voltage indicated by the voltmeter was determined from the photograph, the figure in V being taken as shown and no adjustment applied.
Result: 116 V
